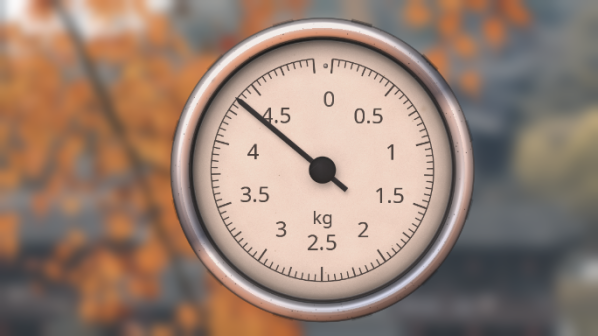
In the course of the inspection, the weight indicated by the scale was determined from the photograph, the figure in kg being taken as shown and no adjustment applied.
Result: 4.35 kg
